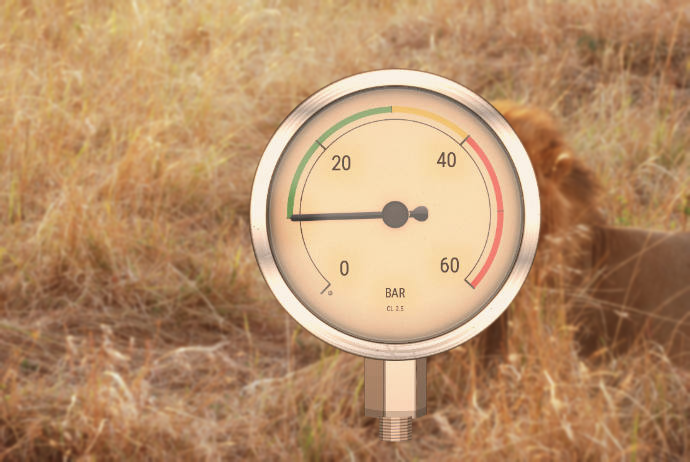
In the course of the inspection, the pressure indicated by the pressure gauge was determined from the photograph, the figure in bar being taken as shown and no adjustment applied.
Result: 10 bar
